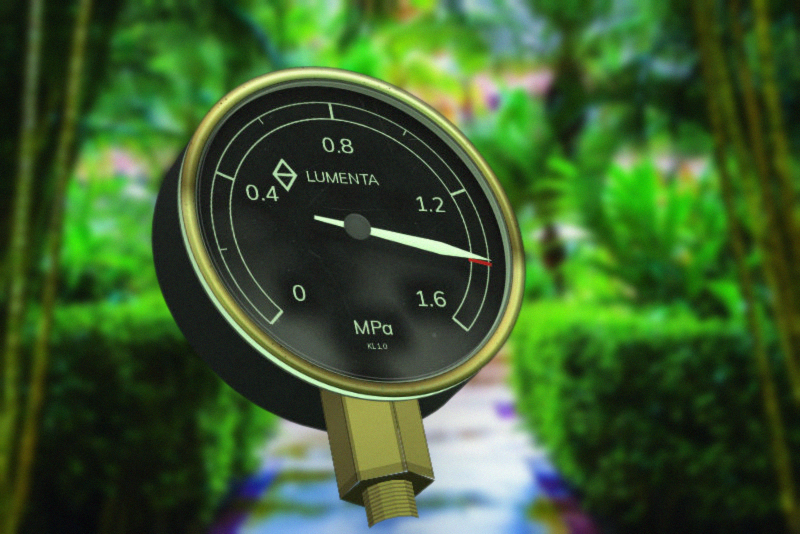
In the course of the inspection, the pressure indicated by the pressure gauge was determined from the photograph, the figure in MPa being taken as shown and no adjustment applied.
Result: 1.4 MPa
